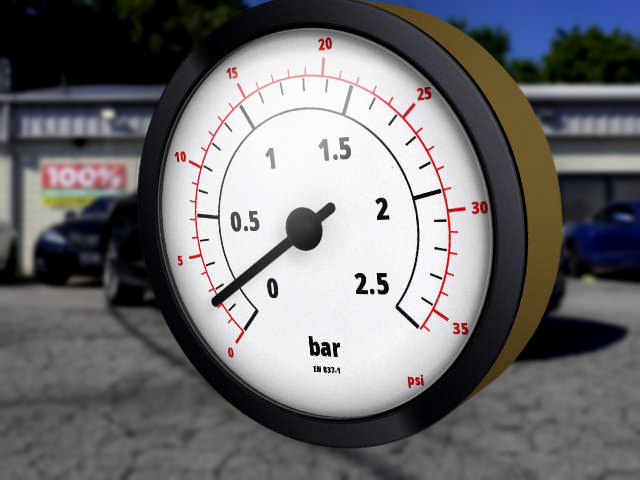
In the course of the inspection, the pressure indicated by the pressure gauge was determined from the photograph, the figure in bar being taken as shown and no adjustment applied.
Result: 0.15 bar
